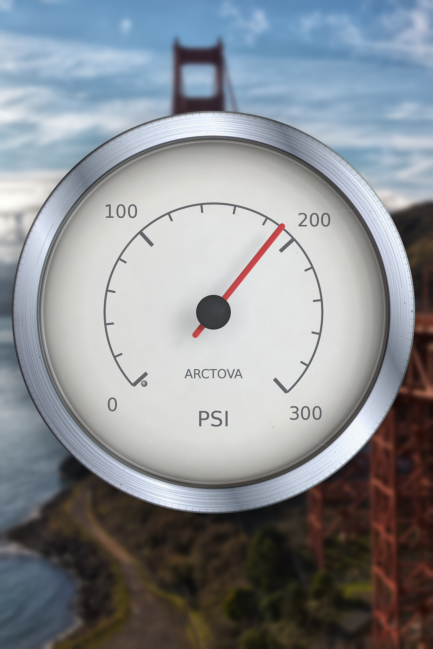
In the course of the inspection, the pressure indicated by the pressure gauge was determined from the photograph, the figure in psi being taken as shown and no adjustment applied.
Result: 190 psi
